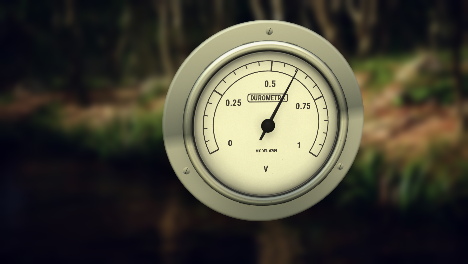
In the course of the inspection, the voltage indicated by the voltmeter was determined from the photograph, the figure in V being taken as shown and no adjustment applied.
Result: 0.6 V
